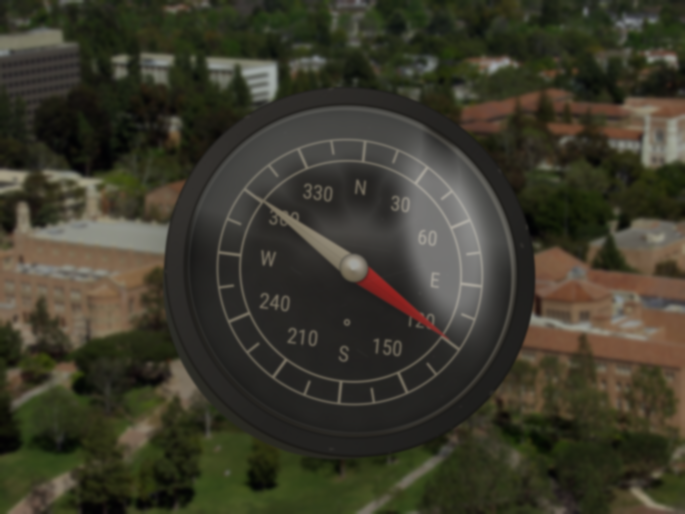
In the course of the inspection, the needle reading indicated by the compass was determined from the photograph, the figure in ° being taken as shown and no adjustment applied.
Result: 120 °
